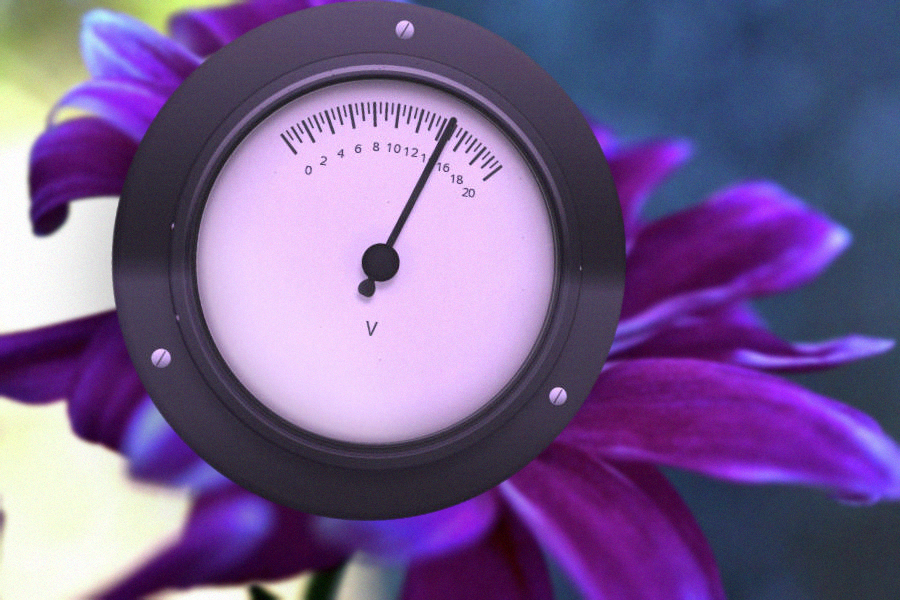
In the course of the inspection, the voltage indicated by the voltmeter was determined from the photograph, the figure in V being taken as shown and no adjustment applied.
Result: 14.5 V
